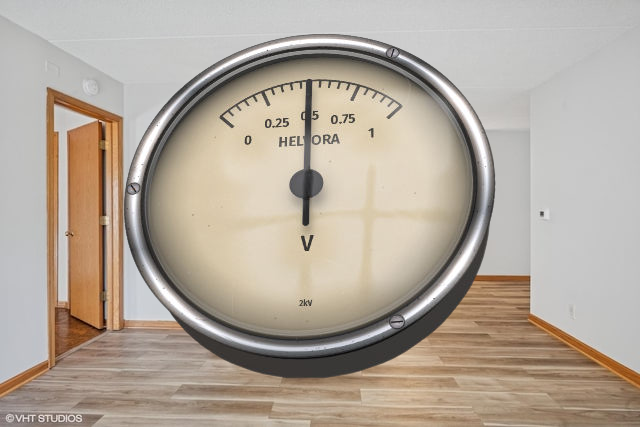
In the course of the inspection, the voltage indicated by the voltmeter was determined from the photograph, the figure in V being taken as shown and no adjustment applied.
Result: 0.5 V
